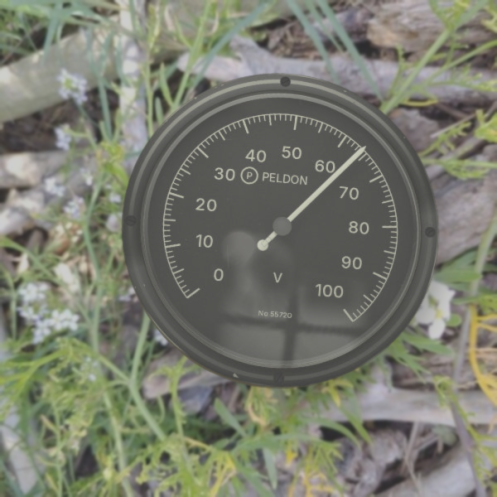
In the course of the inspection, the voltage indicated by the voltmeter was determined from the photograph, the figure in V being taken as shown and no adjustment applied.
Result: 64 V
